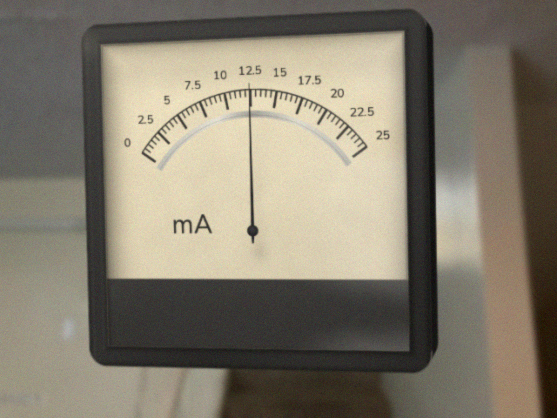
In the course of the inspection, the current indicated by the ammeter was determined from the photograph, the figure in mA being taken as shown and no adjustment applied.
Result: 12.5 mA
